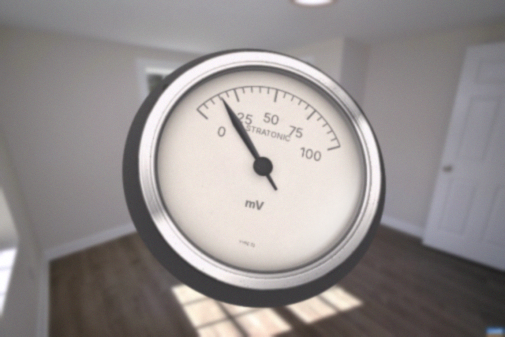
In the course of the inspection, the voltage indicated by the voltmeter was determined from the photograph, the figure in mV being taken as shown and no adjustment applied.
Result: 15 mV
